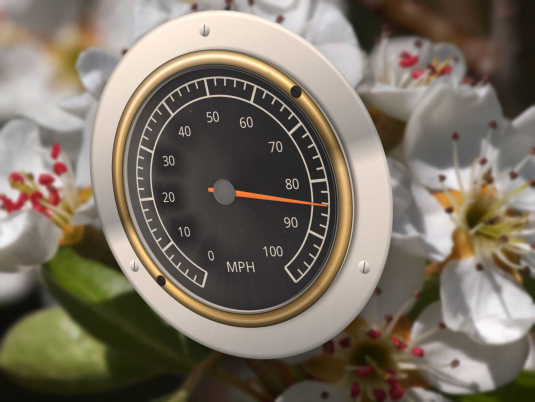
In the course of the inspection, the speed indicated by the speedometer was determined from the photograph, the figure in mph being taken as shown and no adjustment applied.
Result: 84 mph
